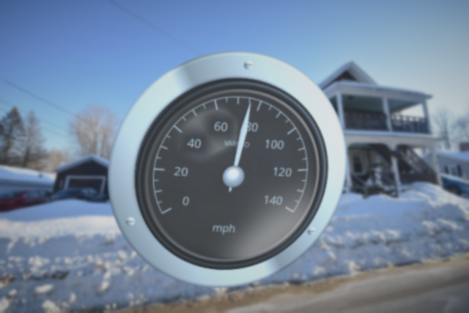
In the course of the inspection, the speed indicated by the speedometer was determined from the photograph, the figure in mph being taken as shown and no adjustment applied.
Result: 75 mph
